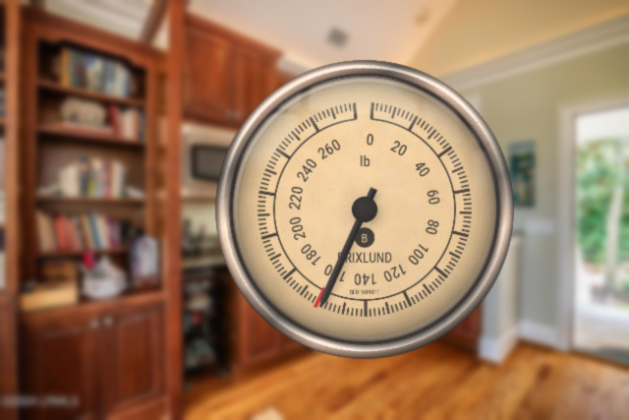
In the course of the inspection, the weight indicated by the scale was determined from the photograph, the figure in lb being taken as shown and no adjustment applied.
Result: 160 lb
